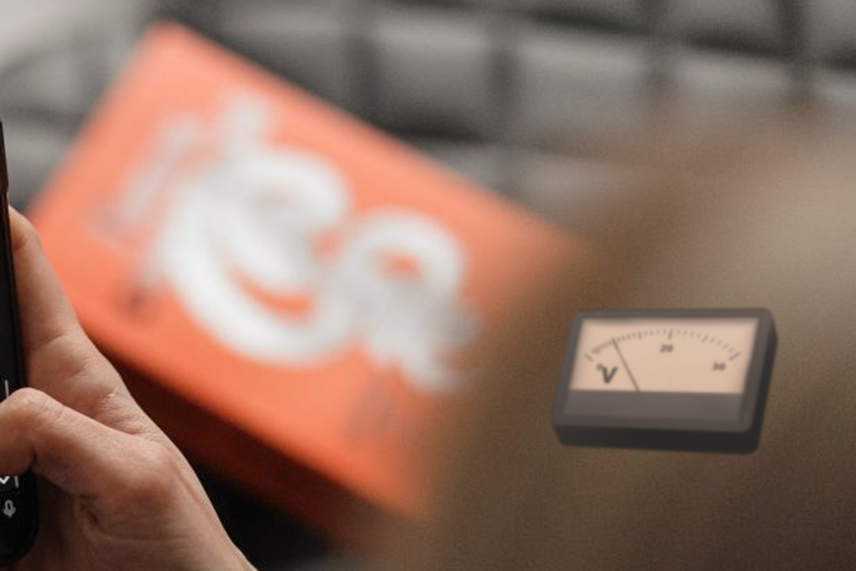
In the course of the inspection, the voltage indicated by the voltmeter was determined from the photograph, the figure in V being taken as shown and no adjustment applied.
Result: 10 V
